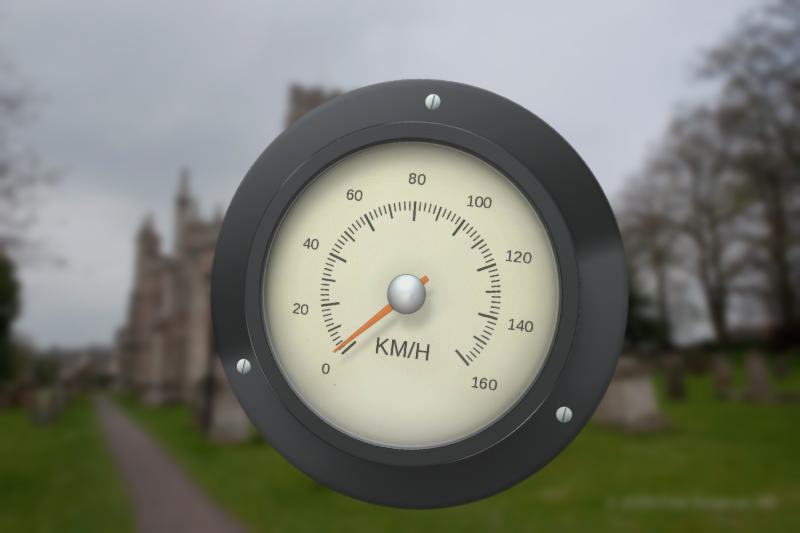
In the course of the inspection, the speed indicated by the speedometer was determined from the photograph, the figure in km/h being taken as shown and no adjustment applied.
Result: 2 km/h
